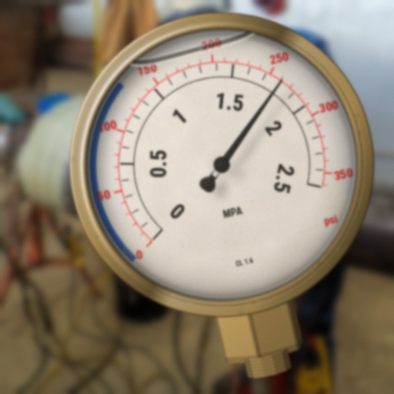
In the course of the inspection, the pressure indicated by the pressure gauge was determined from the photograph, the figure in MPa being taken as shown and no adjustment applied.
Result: 1.8 MPa
